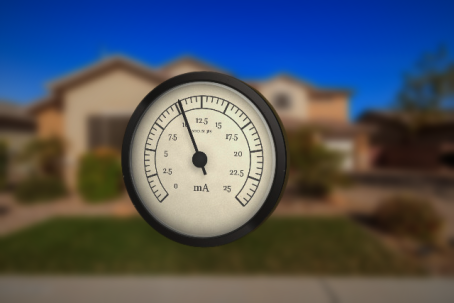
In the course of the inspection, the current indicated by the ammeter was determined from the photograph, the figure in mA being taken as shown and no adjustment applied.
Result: 10.5 mA
